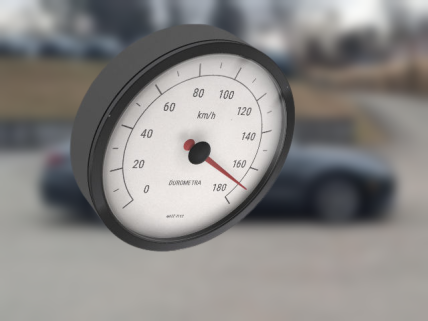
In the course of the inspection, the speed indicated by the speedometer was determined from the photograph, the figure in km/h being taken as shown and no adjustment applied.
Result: 170 km/h
